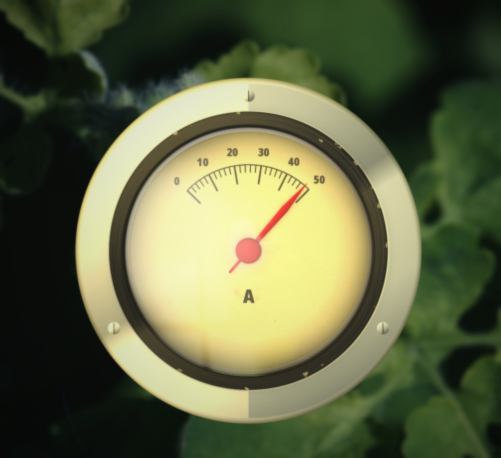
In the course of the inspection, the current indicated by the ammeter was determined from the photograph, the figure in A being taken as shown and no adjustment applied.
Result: 48 A
